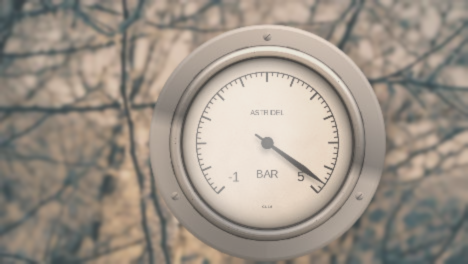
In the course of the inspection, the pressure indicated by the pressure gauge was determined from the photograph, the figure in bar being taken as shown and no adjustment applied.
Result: 4.8 bar
